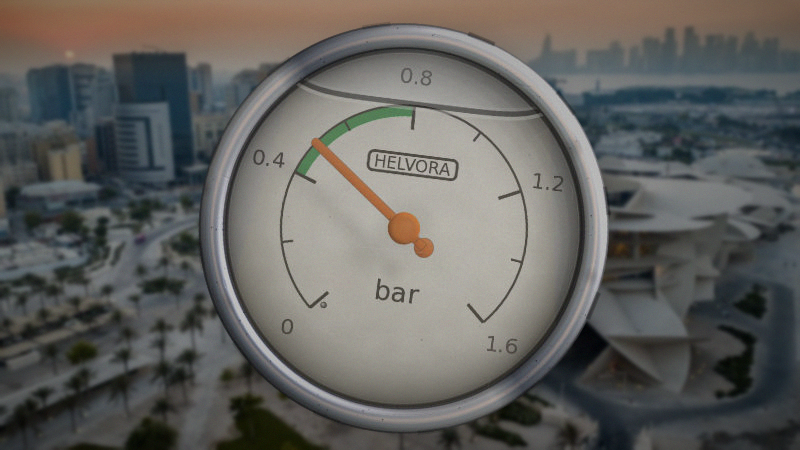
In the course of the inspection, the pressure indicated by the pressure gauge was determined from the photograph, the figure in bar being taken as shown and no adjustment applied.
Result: 0.5 bar
